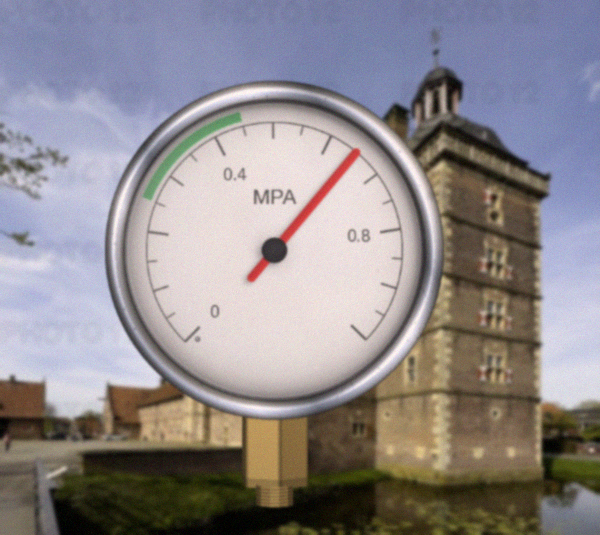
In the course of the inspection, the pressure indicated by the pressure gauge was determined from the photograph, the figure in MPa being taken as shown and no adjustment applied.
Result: 0.65 MPa
